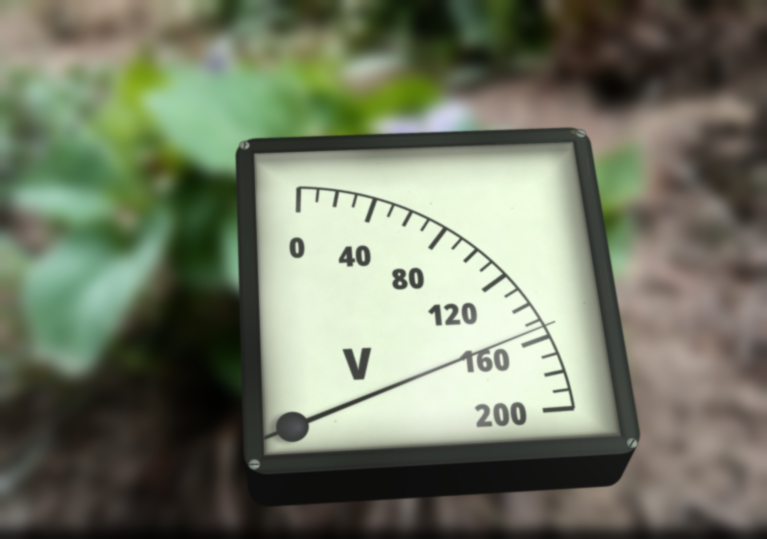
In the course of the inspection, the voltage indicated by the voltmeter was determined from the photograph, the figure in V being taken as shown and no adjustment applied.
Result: 155 V
